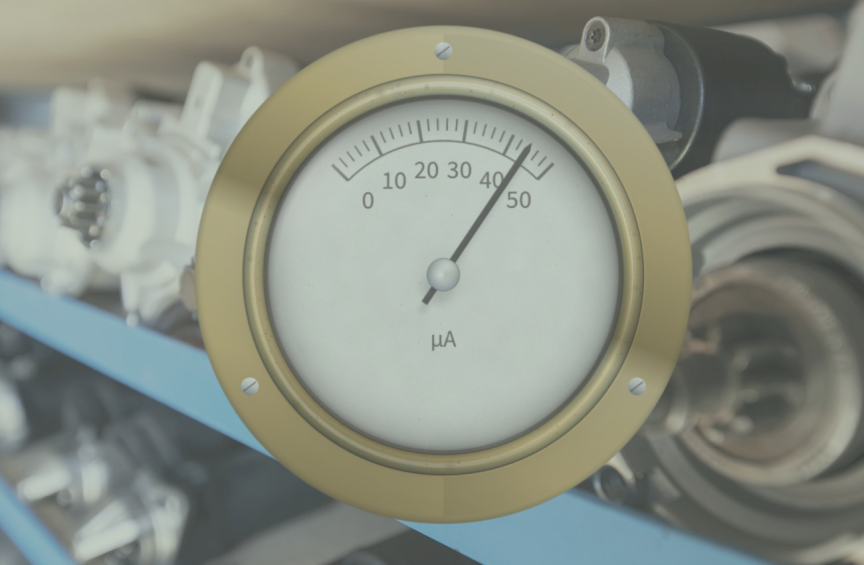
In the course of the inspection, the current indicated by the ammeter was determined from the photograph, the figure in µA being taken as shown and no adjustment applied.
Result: 44 µA
